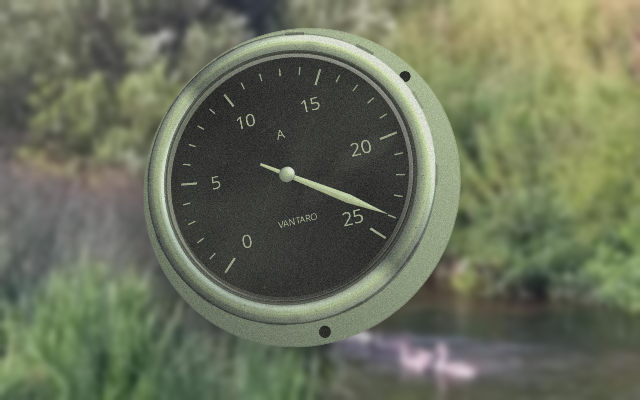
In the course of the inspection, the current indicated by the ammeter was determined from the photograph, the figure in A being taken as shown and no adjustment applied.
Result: 24 A
